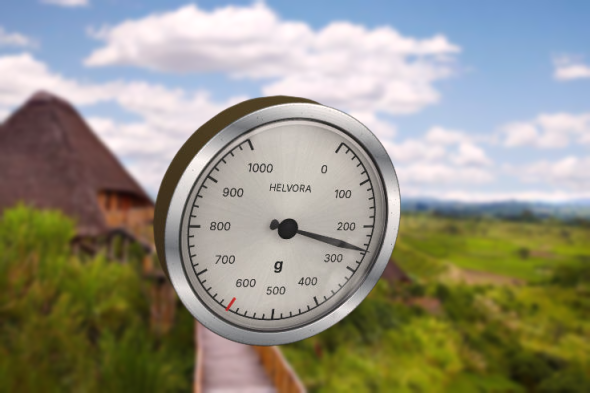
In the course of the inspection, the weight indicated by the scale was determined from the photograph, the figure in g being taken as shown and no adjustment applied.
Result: 250 g
